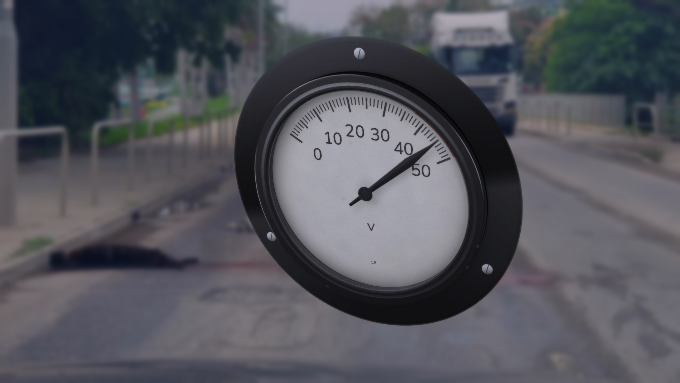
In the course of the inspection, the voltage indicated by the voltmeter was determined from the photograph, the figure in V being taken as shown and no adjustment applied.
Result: 45 V
